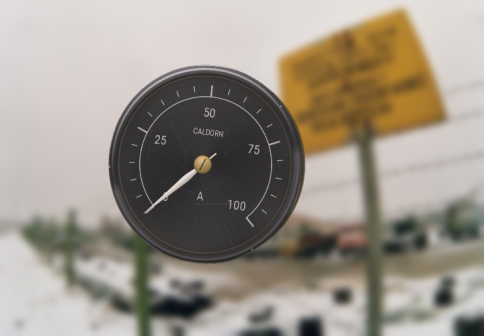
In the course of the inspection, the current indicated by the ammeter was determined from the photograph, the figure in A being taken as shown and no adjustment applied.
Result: 0 A
